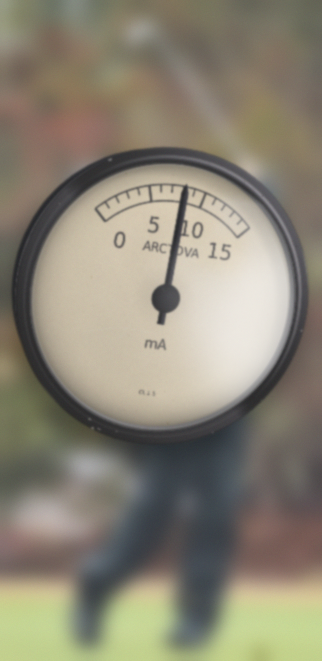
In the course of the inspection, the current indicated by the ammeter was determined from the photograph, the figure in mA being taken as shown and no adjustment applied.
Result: 8 mA
